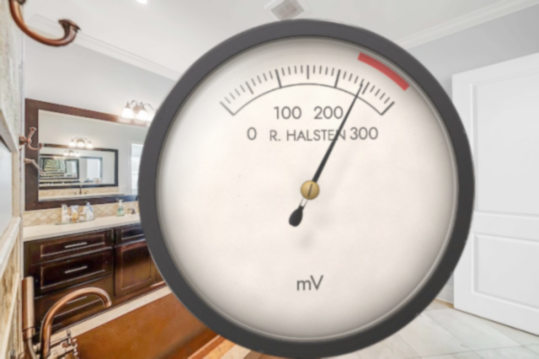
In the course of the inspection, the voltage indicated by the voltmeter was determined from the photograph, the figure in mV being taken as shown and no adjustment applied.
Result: 240 mV
